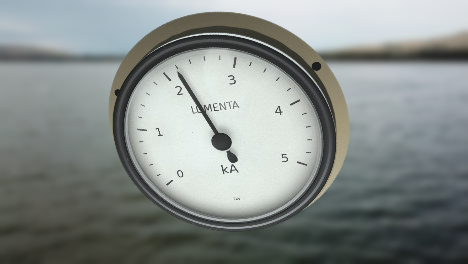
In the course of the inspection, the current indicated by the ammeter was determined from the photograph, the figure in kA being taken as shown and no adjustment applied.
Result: 2.2 kA
